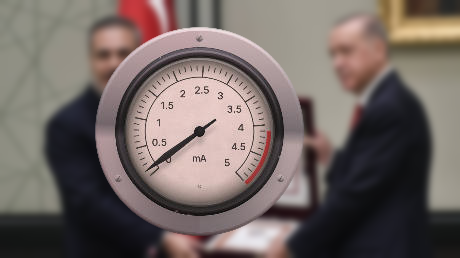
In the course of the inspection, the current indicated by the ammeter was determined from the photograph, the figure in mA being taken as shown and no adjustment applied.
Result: 0.1 mA
